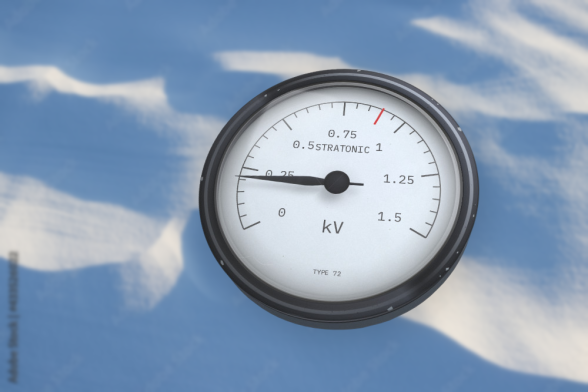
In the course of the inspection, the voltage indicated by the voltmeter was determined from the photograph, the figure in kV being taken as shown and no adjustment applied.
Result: 0.2 kV
